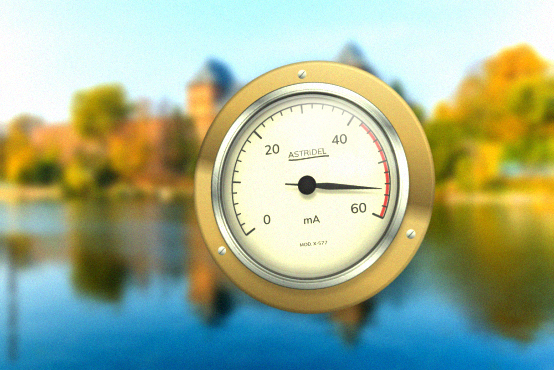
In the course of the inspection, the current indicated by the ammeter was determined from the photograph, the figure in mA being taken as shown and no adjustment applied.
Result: 55 mA
